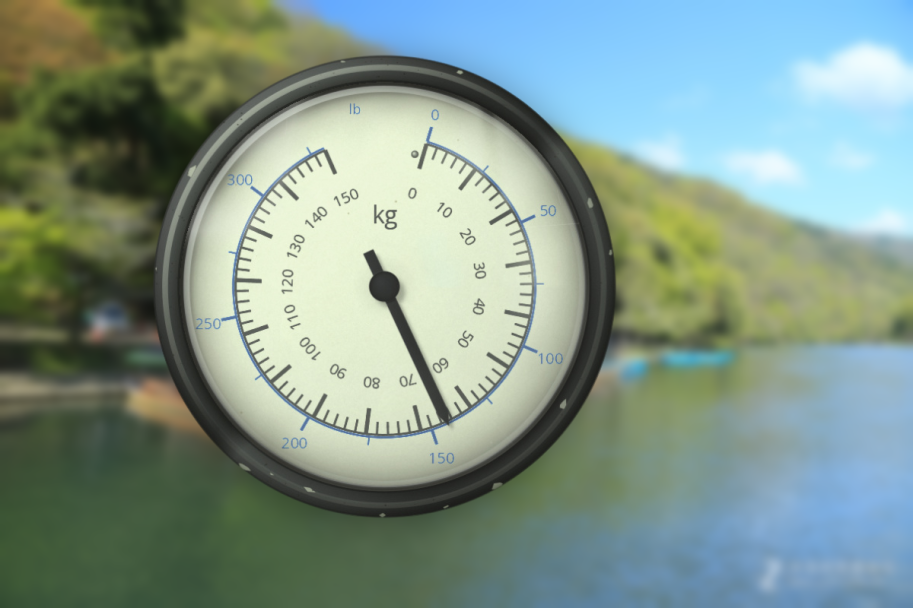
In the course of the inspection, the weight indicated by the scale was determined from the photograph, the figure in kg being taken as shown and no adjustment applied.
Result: 65 kg
